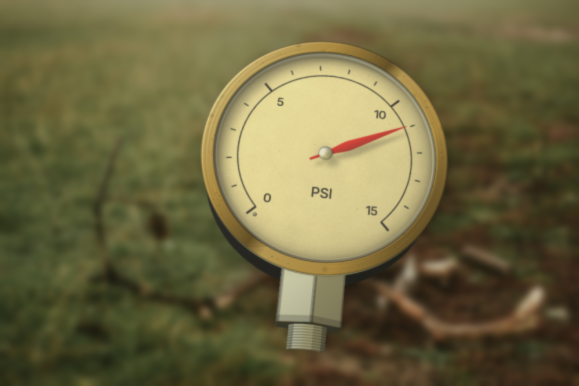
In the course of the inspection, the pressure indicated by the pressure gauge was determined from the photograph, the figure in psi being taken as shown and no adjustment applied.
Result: 11 psi
